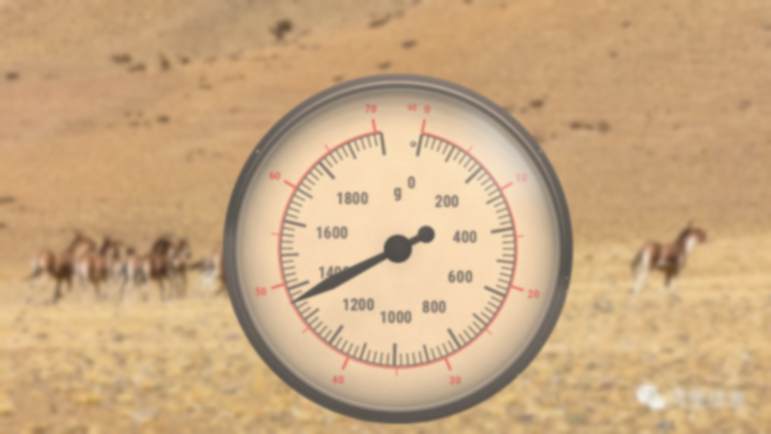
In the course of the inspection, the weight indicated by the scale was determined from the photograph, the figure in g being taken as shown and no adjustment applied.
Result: 1360 g
